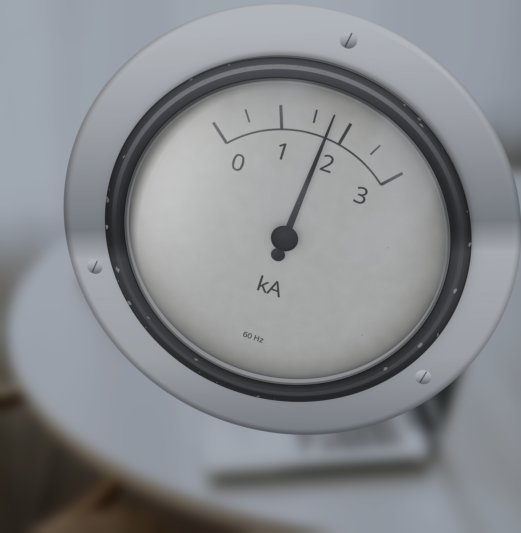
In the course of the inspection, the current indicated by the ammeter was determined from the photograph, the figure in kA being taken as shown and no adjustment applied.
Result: 1.75 kA
